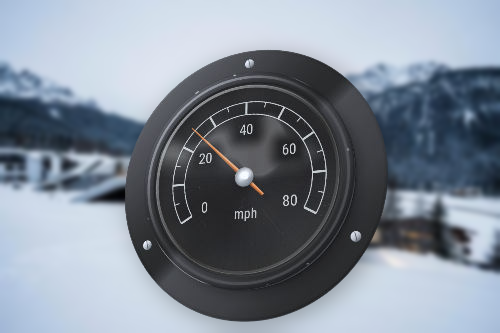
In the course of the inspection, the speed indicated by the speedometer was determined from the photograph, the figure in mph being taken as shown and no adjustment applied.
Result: 25 mph
